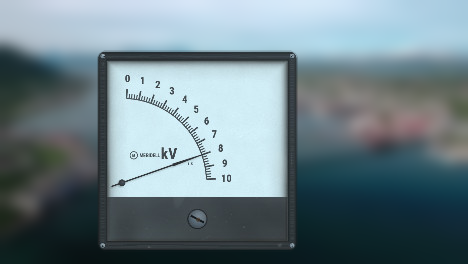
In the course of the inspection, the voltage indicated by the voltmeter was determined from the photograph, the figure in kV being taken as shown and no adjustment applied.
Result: 8 kV
